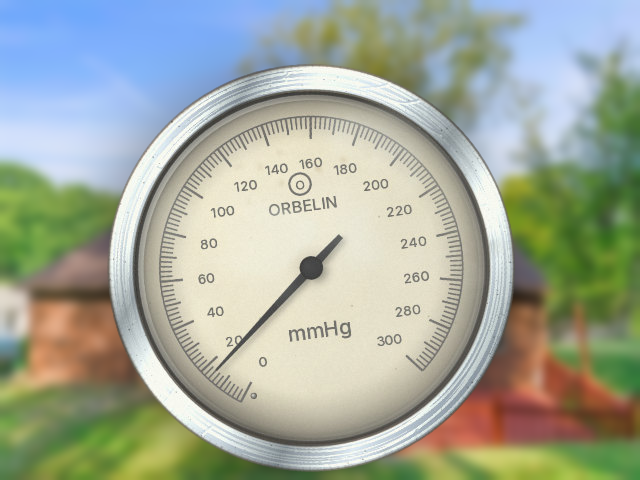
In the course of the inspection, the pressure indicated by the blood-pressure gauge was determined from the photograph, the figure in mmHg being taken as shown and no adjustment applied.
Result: 16 mmHg
